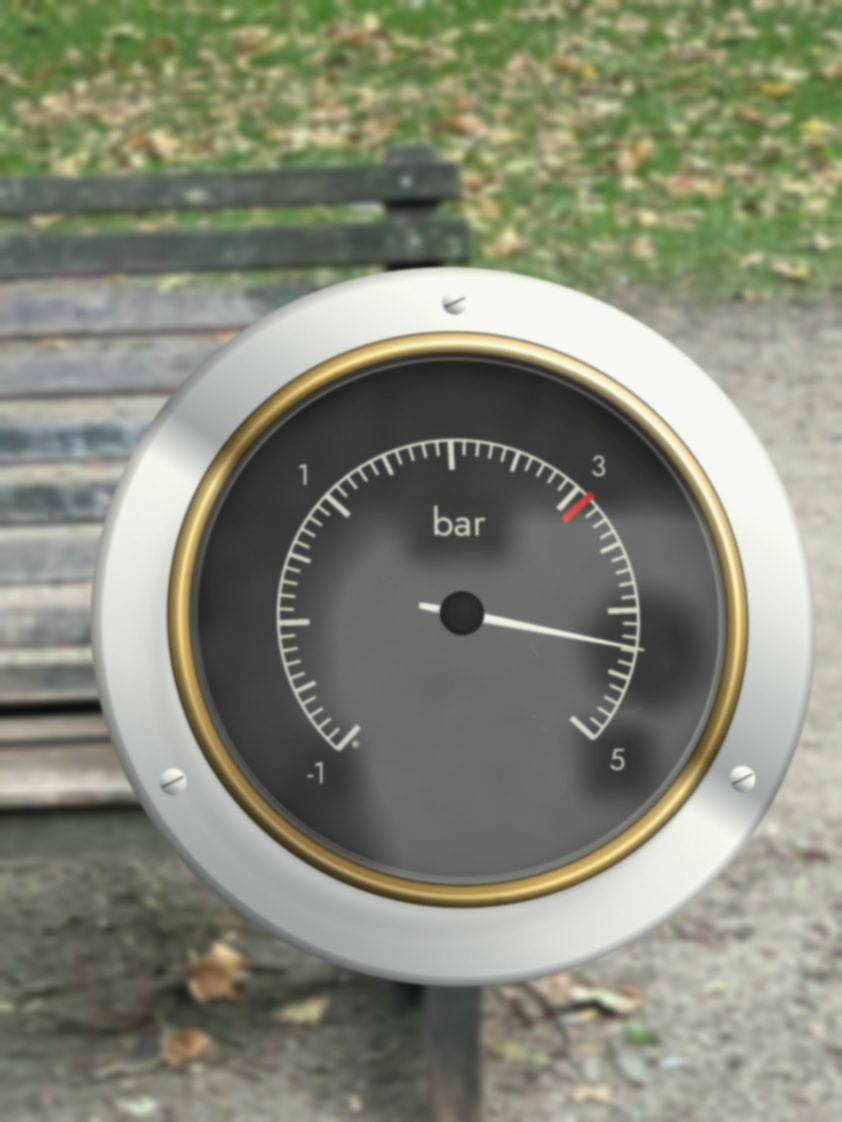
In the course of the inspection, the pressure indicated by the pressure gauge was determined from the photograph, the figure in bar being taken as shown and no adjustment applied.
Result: 4.3 bar
